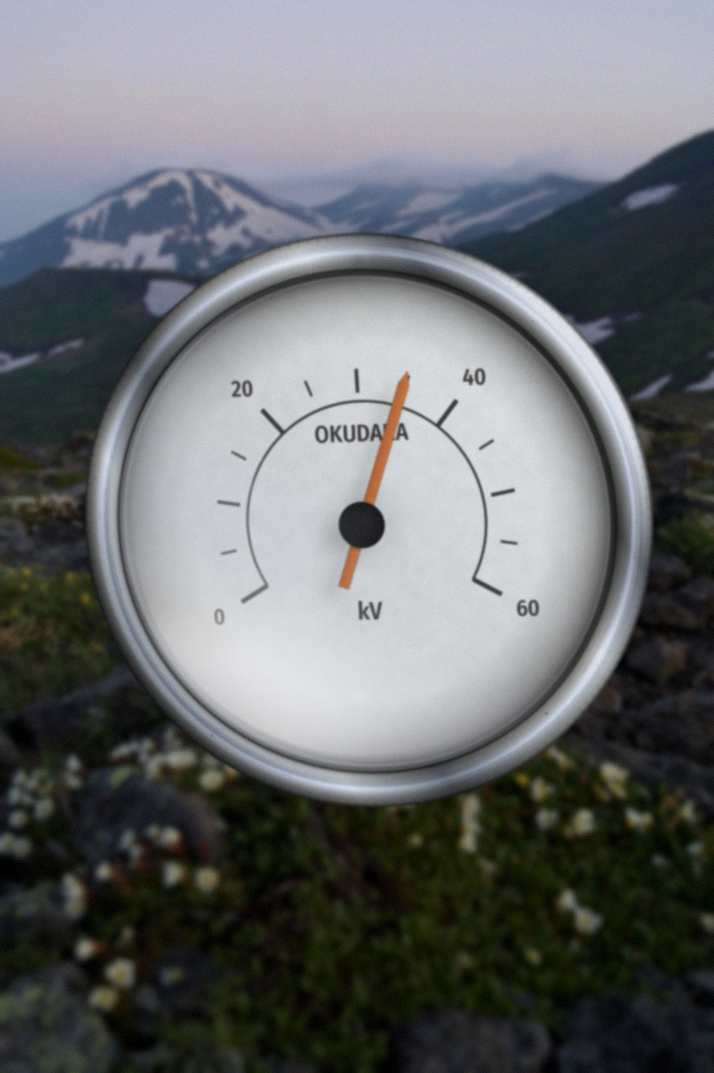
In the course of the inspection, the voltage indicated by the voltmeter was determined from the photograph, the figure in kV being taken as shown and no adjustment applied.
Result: 35 kV
